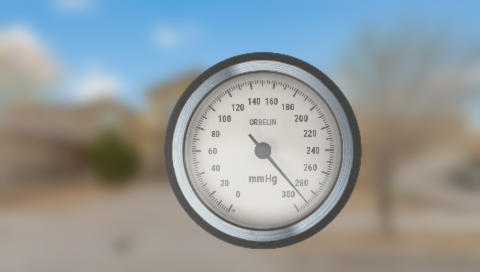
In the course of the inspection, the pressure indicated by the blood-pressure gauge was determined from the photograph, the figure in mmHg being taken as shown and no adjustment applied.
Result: 290 mmHg
